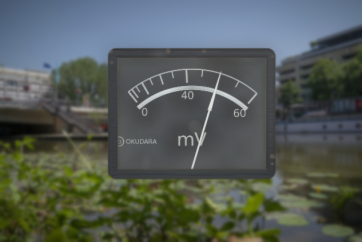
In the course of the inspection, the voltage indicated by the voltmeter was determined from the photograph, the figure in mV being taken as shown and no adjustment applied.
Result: 50 mV
